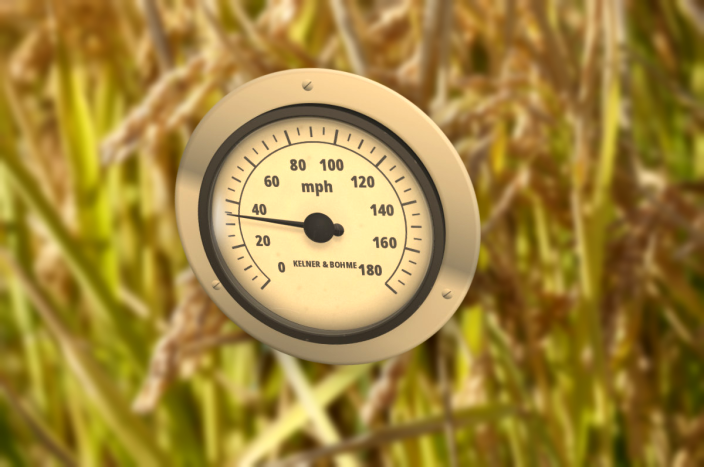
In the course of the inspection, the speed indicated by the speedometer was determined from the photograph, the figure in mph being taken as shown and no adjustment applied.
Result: 35 mph
